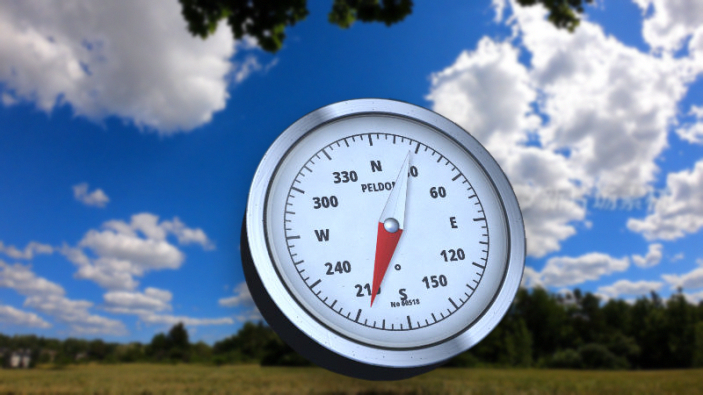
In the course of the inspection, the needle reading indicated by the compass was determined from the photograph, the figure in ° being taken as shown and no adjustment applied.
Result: 205 °
